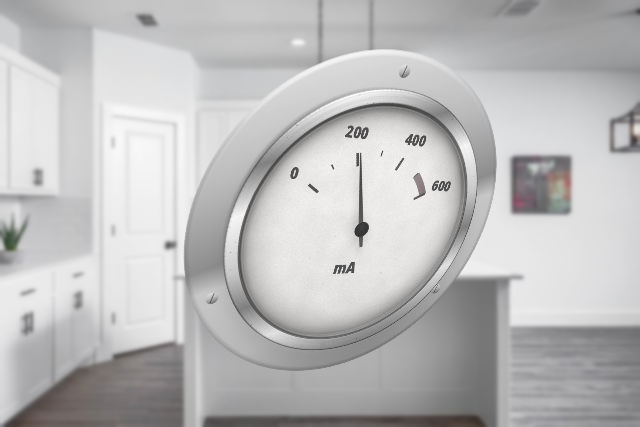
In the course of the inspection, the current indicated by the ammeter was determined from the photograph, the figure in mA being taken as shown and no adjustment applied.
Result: 200 mA
